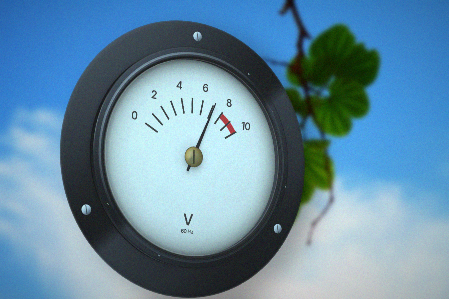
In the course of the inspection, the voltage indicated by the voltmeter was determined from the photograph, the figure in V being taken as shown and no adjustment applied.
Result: 7 V
